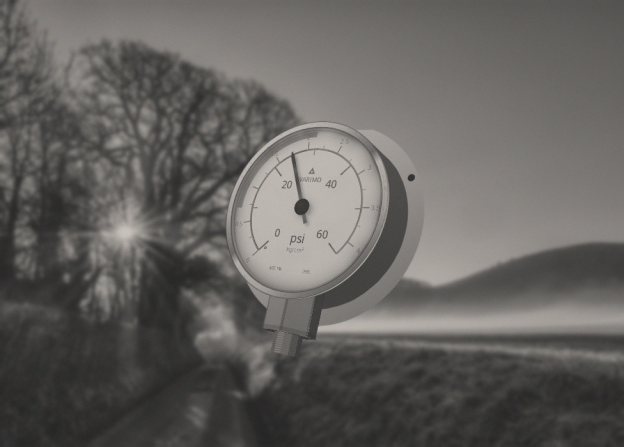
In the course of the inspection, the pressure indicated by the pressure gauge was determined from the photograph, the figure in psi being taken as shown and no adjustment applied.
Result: 25 psi
